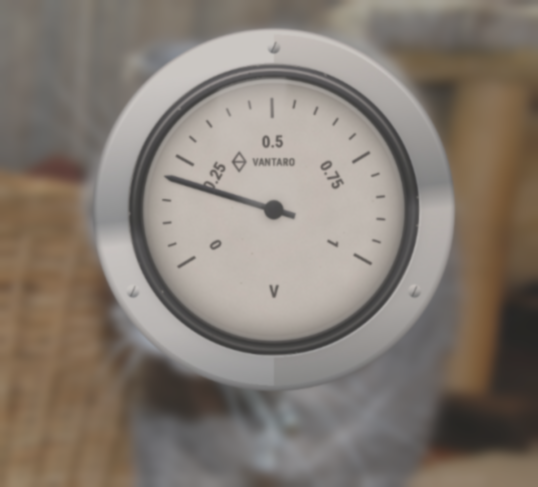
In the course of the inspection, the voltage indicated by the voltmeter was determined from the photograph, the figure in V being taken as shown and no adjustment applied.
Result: 0.2 V
